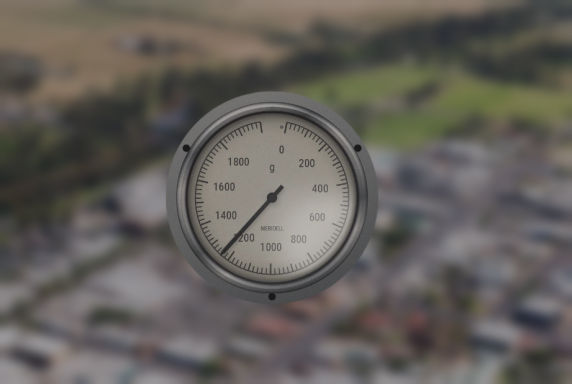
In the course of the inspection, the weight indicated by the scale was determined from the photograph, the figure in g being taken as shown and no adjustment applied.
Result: 1240 g
